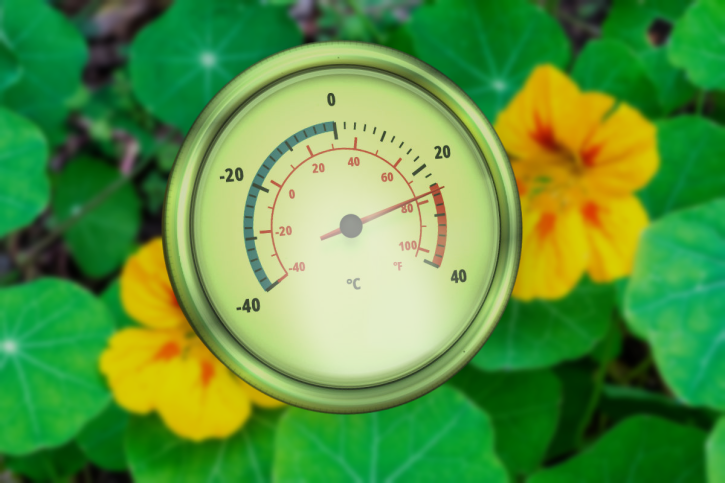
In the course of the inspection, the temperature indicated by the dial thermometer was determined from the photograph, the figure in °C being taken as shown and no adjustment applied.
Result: 25 °C
